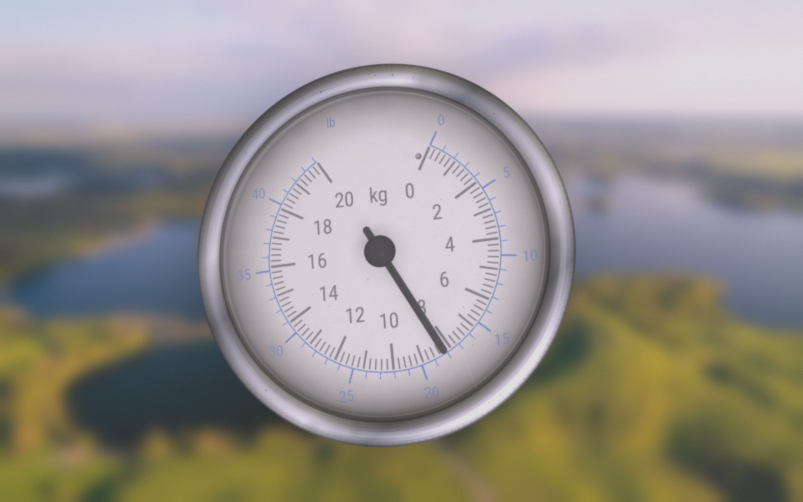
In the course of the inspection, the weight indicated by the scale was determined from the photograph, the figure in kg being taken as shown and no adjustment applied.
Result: 8.2 kg
